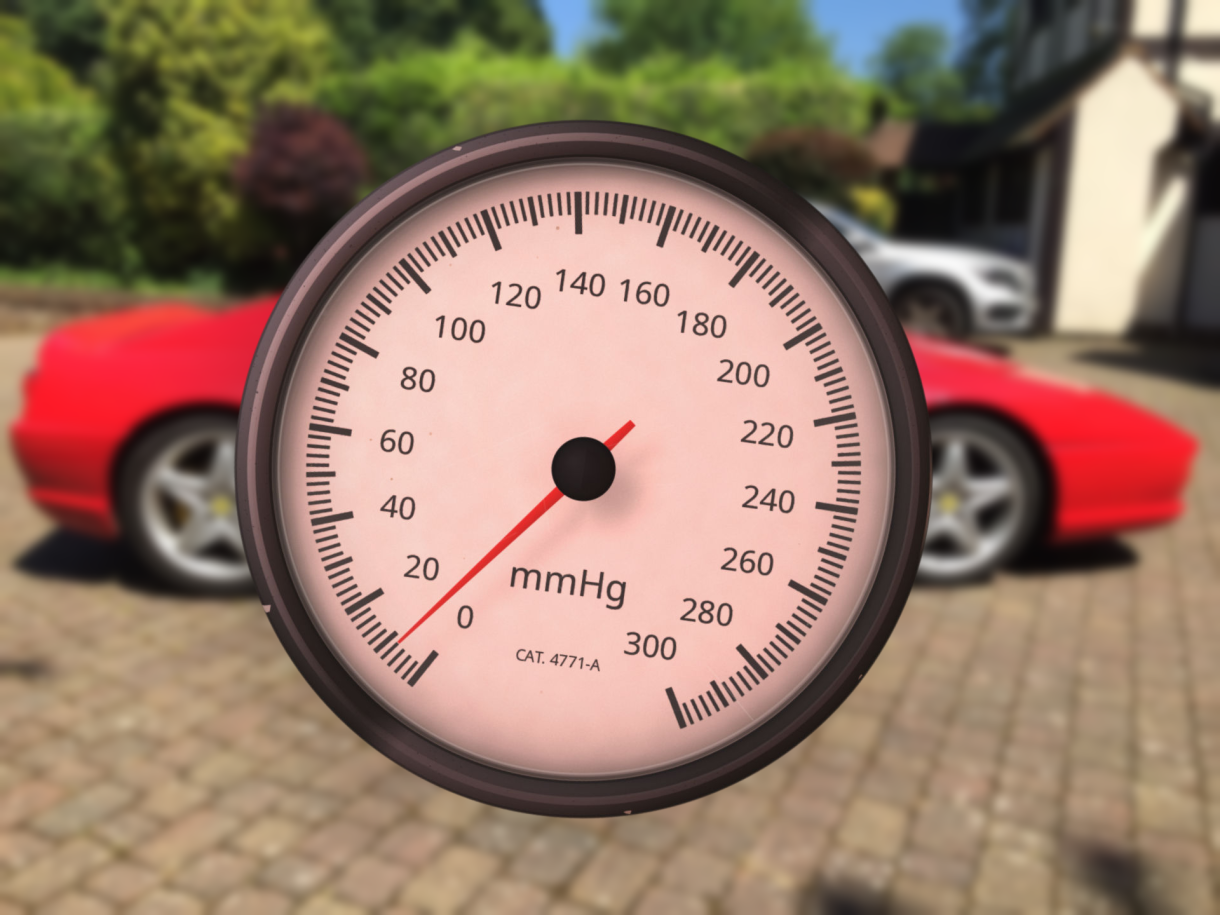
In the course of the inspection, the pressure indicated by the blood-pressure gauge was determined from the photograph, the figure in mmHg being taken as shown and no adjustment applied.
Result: 8 mmHg
